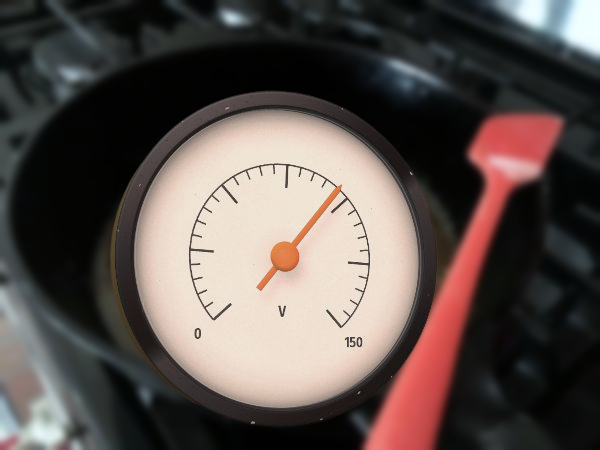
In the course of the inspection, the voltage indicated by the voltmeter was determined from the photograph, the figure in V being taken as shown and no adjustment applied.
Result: 95 V
